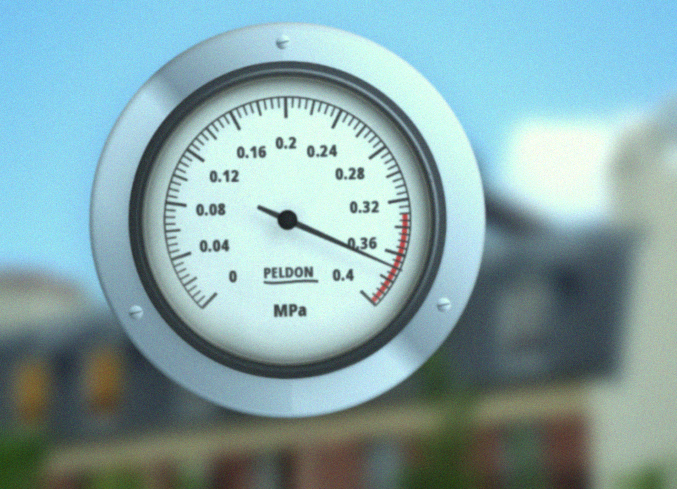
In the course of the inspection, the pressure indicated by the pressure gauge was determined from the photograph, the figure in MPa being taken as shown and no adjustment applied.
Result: 0.37 MPa
